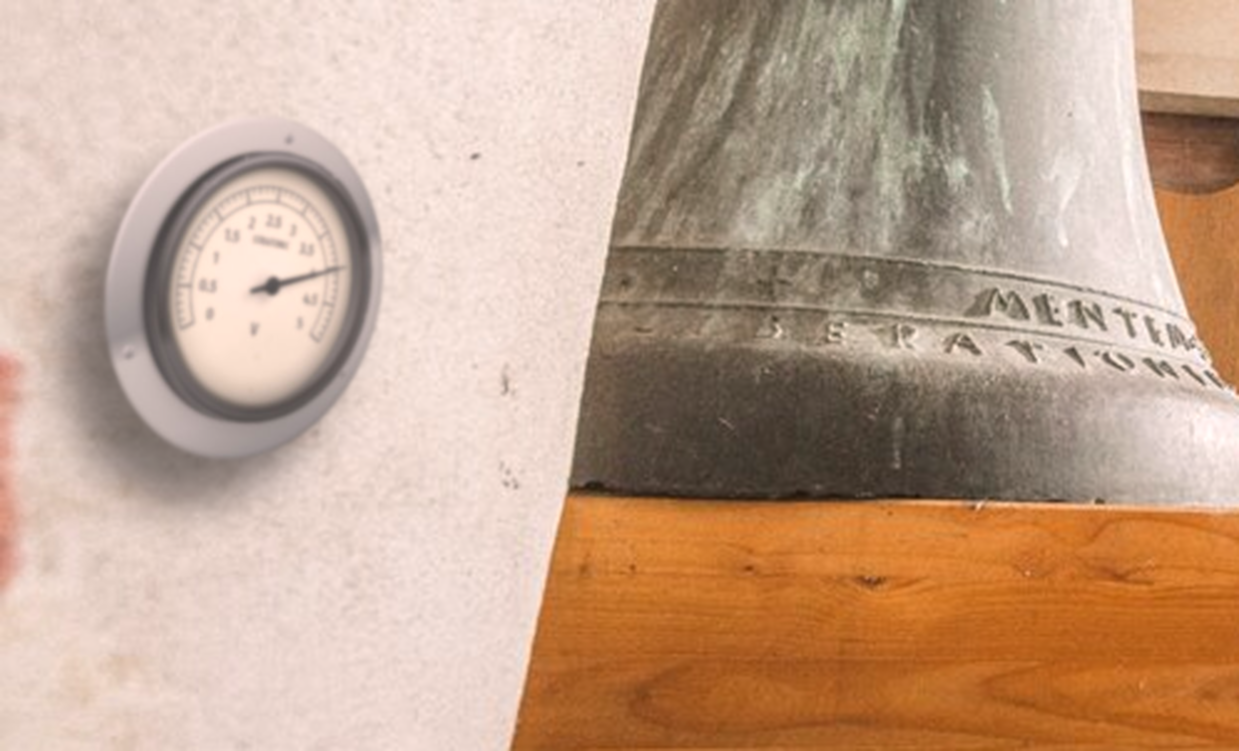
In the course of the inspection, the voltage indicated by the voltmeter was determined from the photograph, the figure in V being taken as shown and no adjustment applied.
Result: 4 V
